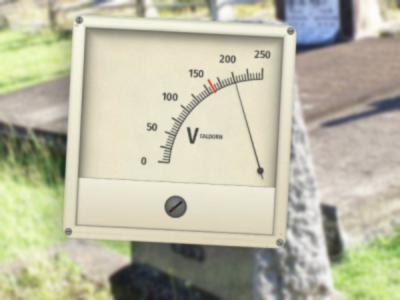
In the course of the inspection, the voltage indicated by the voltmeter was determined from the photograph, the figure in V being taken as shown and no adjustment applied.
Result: 200 V
